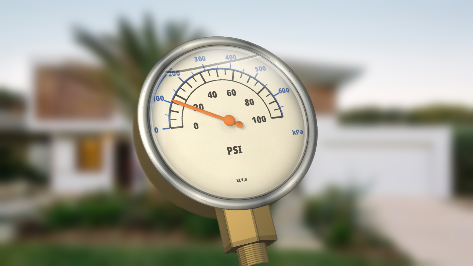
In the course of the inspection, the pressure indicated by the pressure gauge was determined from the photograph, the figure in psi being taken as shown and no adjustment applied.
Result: 15 psi
